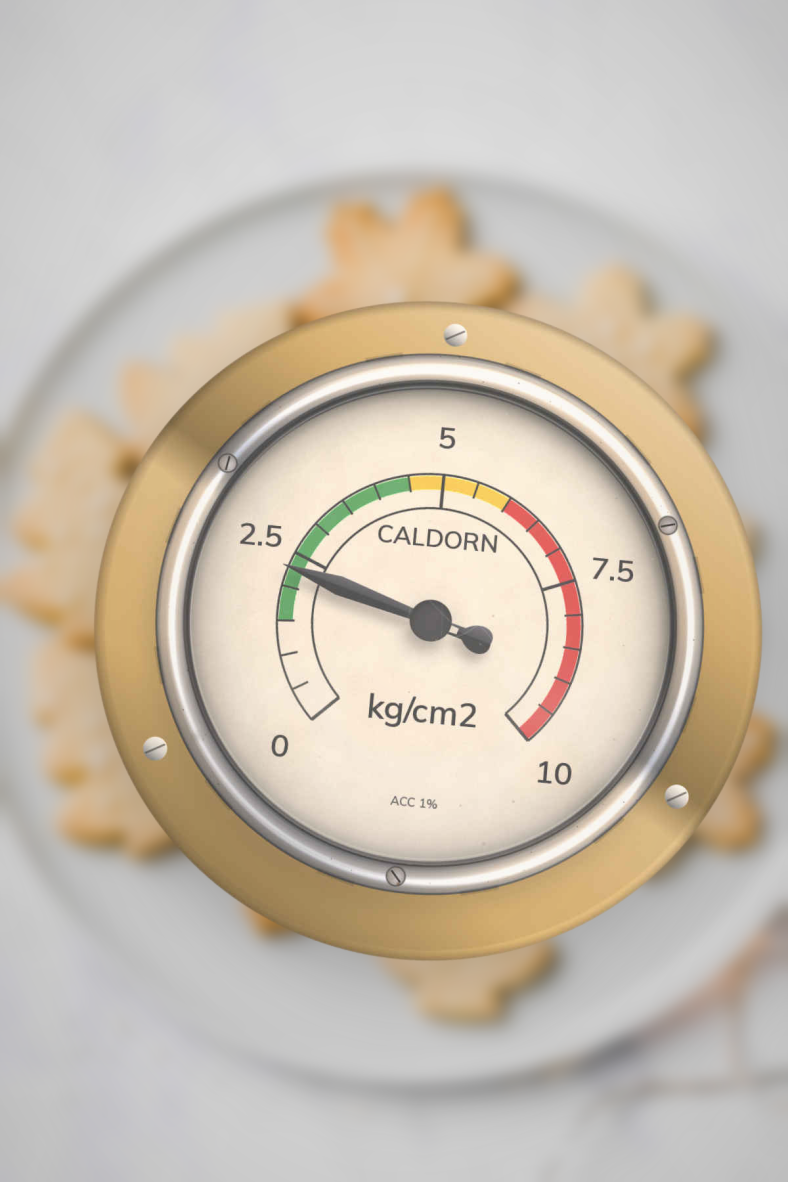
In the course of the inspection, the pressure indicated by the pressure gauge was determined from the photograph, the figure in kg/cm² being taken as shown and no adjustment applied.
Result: 2.25 kg/cm²
